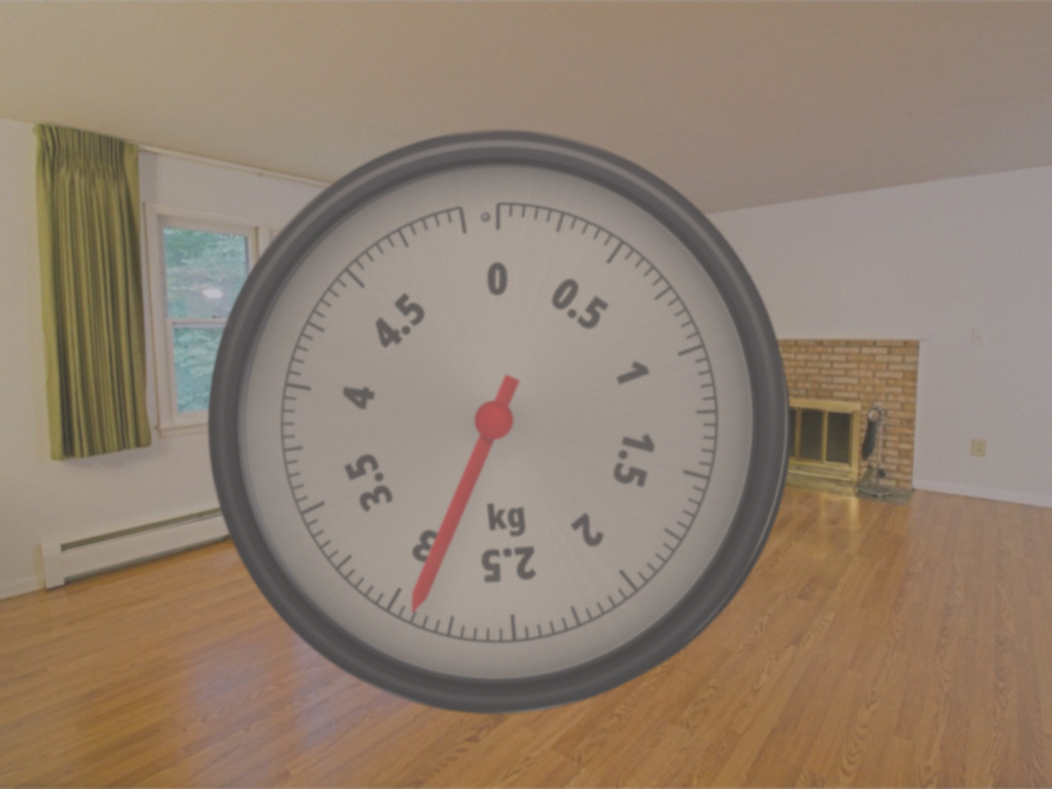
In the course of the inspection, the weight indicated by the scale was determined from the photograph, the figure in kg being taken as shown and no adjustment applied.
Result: 2.9 kg
